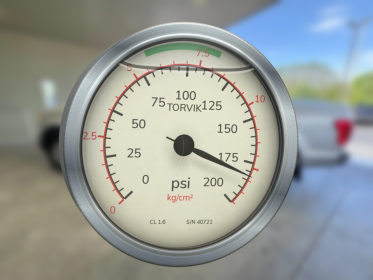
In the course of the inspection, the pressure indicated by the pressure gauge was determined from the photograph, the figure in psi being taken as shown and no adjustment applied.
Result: 182.5 psi
